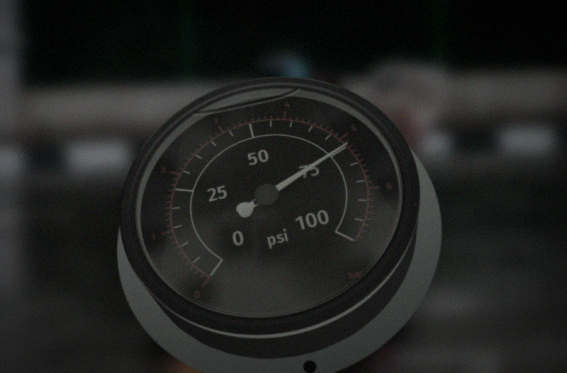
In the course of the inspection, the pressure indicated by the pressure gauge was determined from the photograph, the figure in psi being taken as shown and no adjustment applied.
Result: 75 psi
